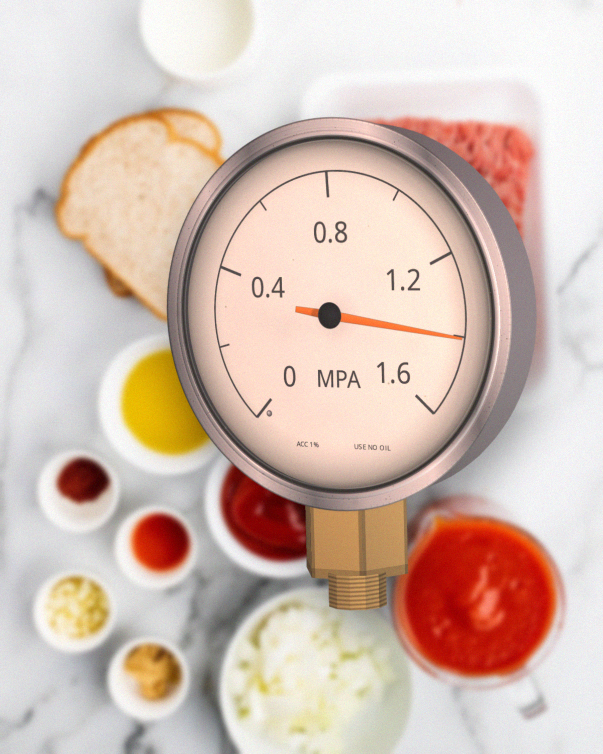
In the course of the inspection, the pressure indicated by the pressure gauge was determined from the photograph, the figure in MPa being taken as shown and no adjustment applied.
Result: 1.4 MPa
